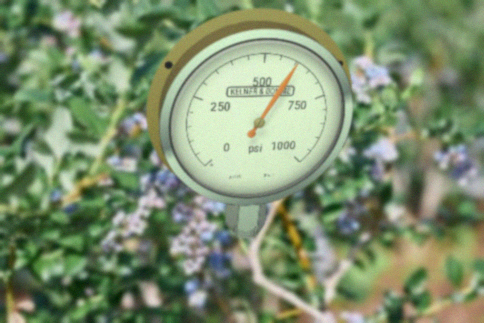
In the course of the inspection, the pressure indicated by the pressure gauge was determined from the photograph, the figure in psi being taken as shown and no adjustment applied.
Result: 600 psi
